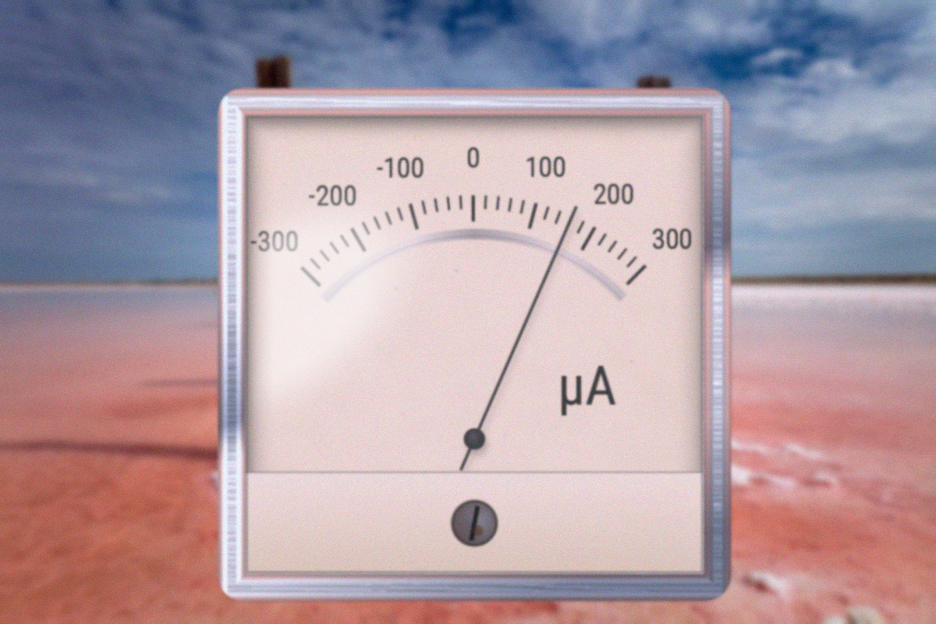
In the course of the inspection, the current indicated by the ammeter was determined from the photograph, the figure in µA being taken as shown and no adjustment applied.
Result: 160 µA
